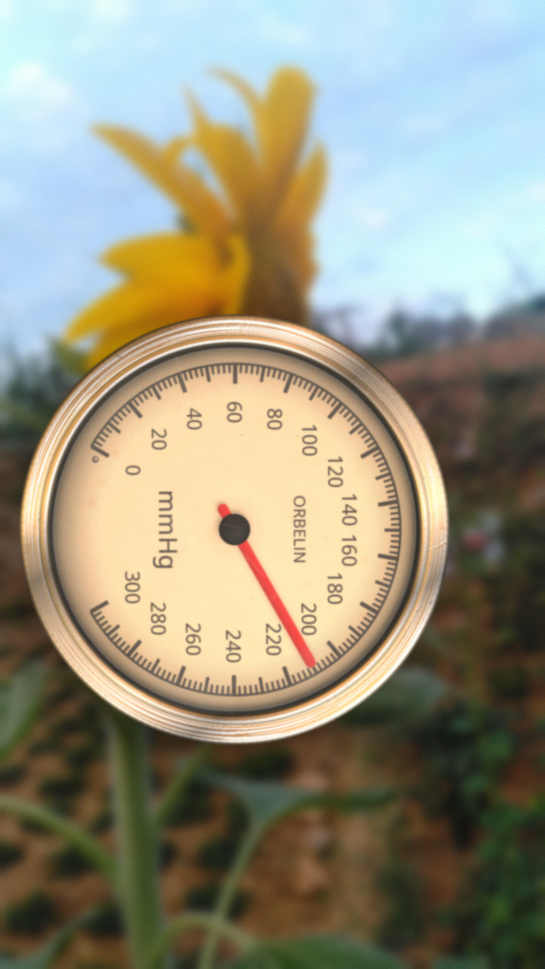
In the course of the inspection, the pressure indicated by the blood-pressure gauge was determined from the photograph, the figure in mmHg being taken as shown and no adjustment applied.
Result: 210 mmHg
